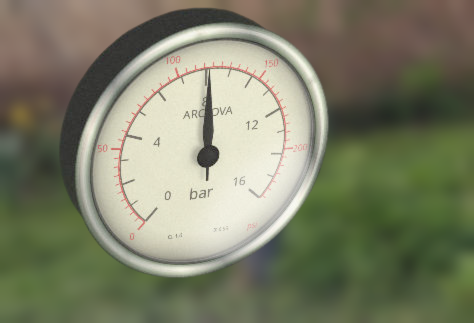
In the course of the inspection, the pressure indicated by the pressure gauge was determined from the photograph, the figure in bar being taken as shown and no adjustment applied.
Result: 8 bar
